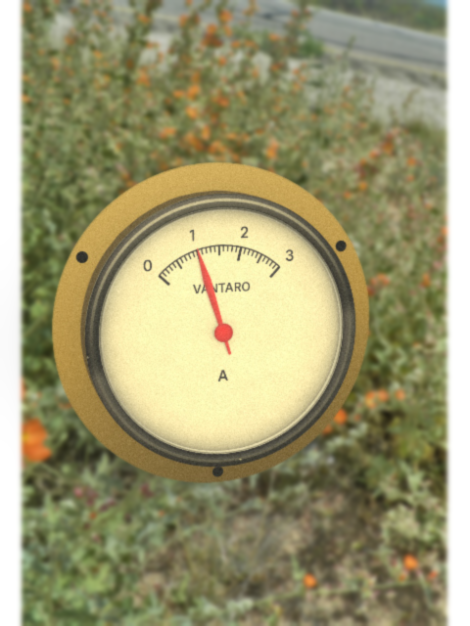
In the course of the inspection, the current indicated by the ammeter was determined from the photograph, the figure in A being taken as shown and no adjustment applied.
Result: 1 A
